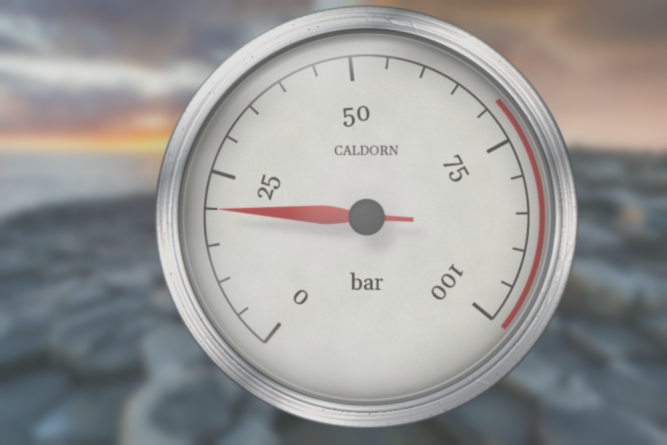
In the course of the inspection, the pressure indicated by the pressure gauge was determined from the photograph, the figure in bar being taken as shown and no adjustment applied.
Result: 20 bar
